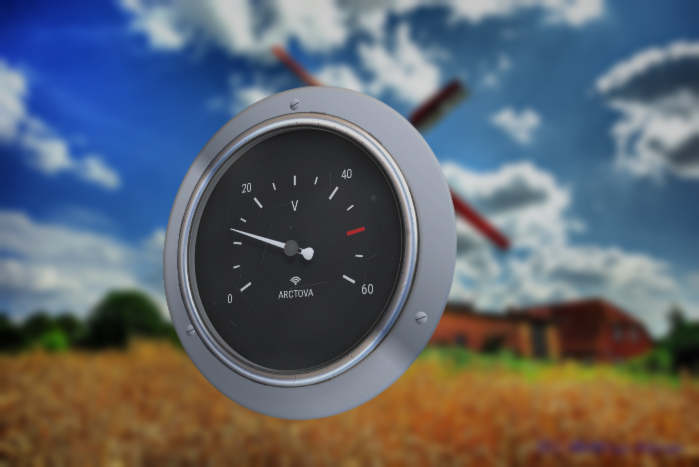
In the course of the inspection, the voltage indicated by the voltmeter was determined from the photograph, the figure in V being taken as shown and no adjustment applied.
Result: 12.5 V
